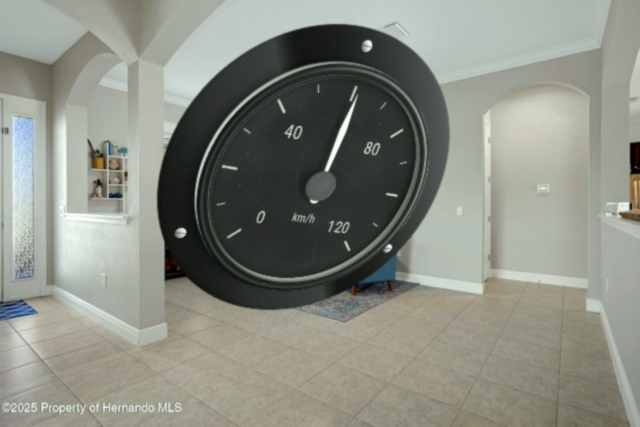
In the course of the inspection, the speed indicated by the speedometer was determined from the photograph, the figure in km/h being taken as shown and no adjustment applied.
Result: 60 km/h
